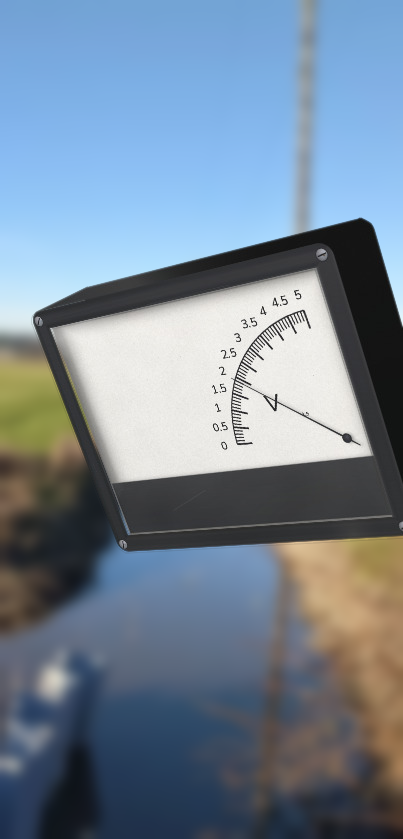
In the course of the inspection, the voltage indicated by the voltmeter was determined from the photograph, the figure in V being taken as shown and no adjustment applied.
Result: 2 V
